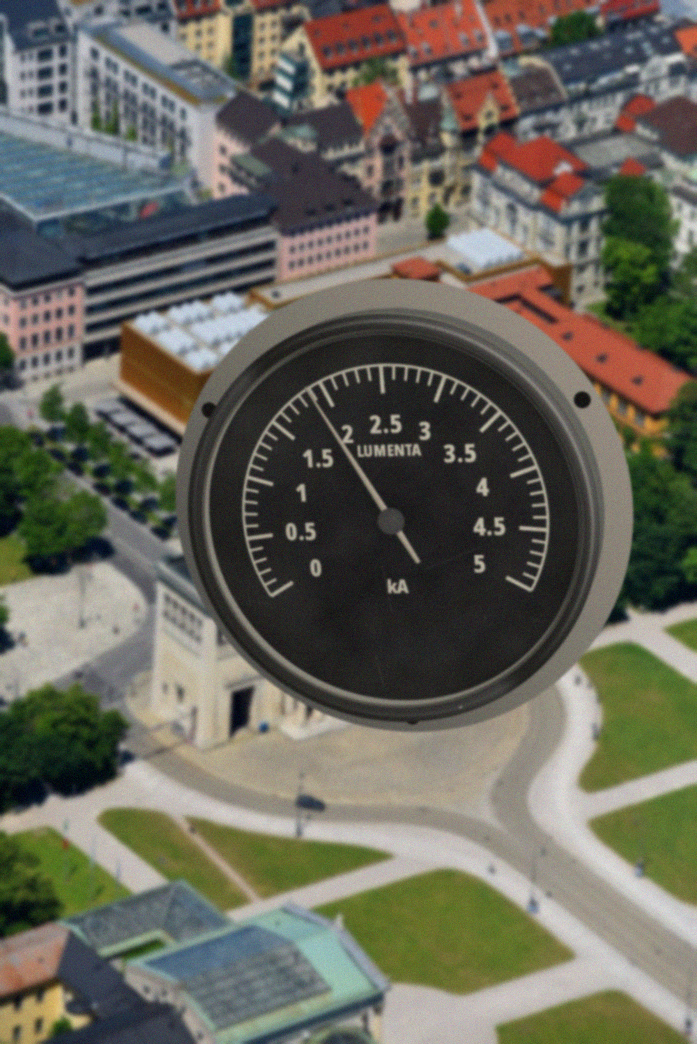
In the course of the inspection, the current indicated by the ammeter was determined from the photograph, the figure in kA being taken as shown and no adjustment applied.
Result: 1.9 kA
